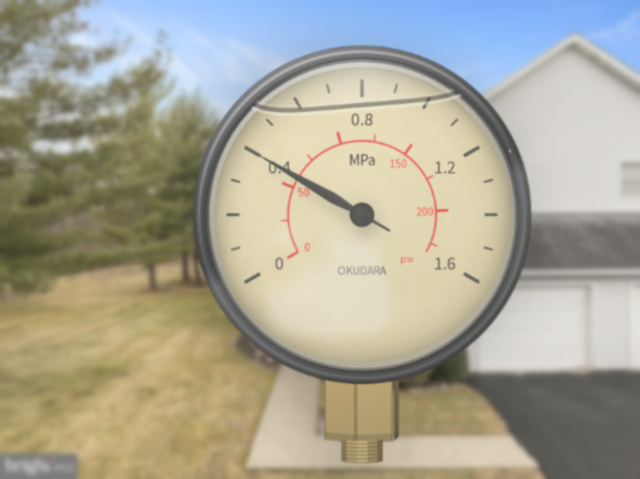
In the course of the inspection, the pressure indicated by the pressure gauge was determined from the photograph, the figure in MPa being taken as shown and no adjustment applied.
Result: 0.4 MPa
